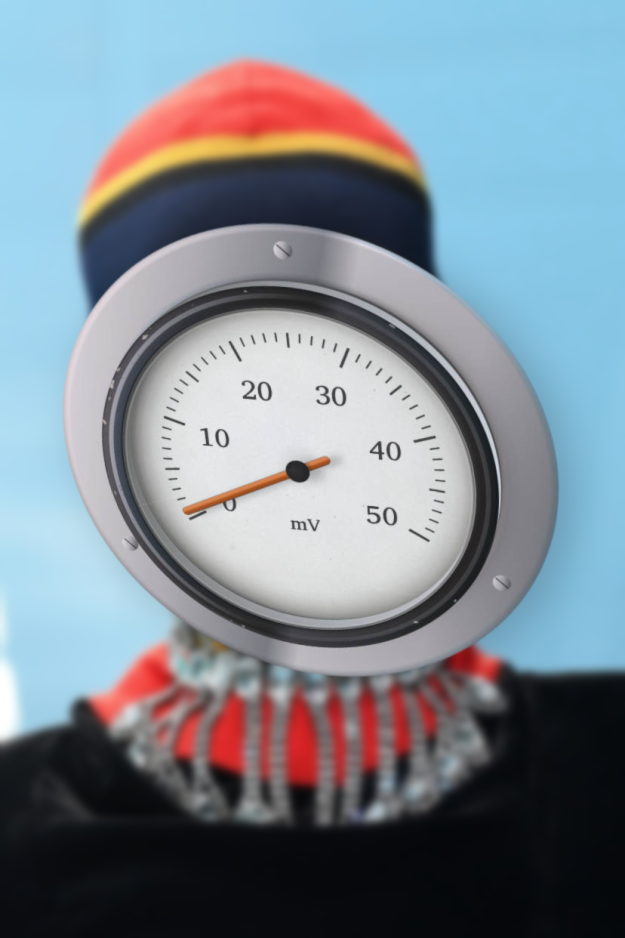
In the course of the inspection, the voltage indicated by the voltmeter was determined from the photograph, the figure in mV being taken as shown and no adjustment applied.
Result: 1 mV
